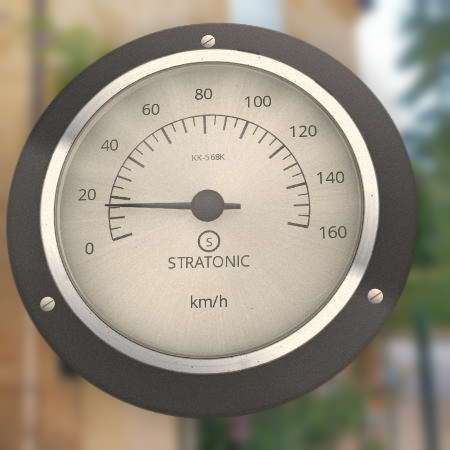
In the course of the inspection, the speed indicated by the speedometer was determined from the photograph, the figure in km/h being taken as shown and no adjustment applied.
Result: 15 km/h
